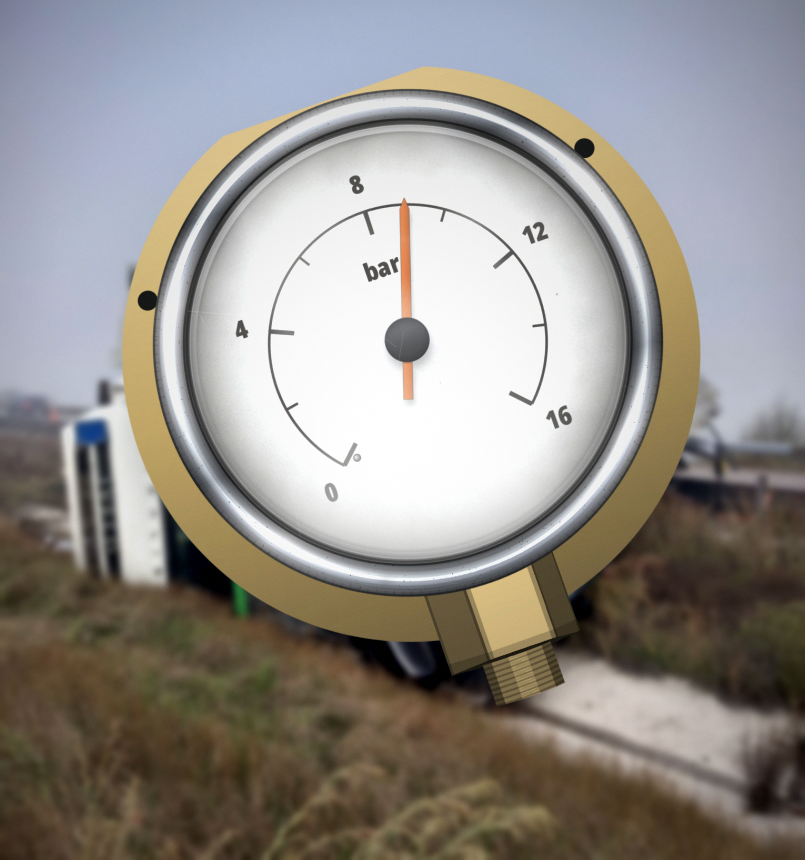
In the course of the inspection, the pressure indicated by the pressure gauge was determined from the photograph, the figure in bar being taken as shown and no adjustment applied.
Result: 9 bar
